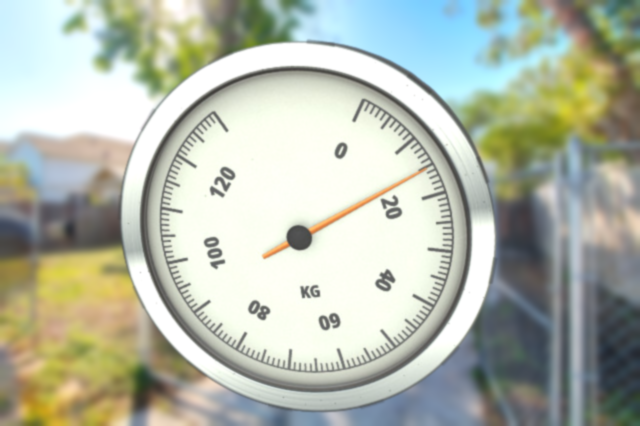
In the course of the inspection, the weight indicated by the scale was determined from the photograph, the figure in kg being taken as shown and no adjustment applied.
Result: 15 kg
